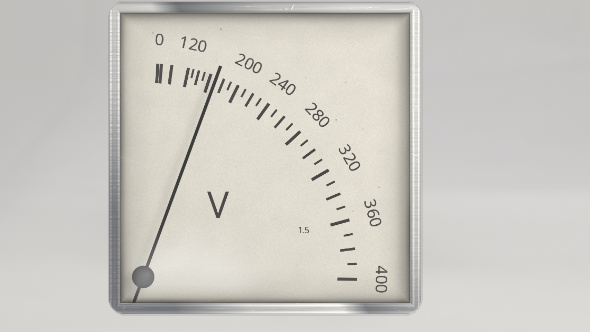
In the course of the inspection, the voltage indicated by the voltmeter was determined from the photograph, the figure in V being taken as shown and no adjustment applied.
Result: 170 V
